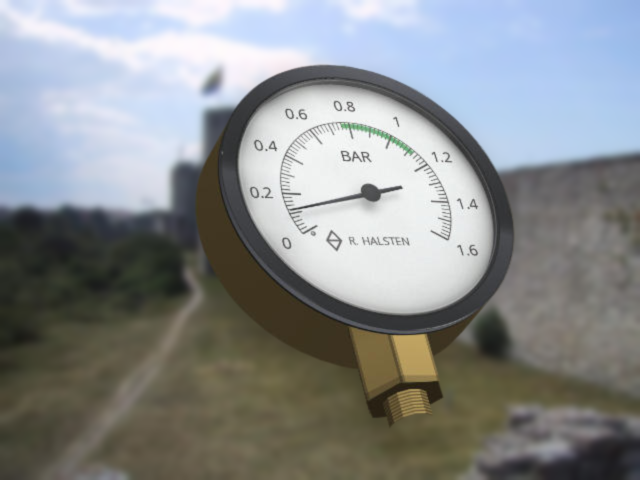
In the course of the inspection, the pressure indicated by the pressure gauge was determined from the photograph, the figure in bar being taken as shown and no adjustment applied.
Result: 0.1 bar
